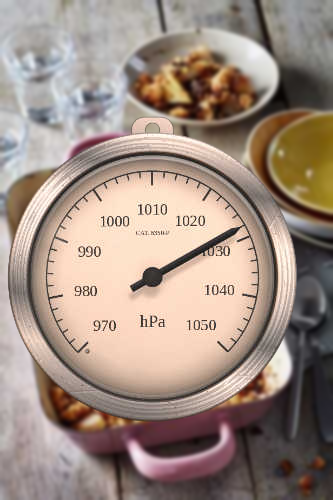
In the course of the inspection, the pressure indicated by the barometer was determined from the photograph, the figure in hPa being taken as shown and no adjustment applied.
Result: 1028 hPa
